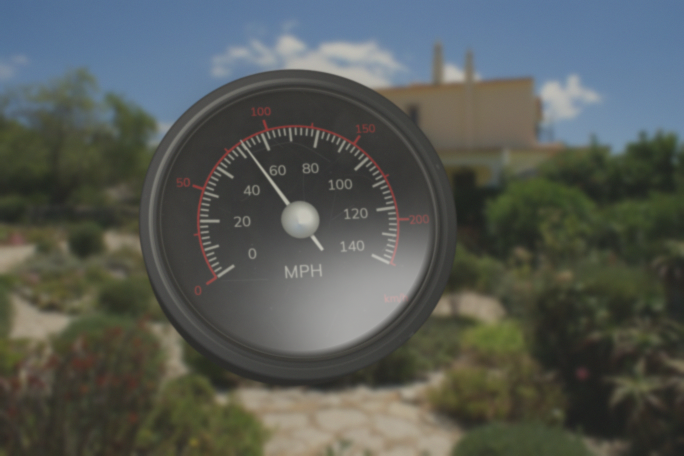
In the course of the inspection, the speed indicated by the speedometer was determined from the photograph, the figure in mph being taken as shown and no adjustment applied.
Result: 52 mph
